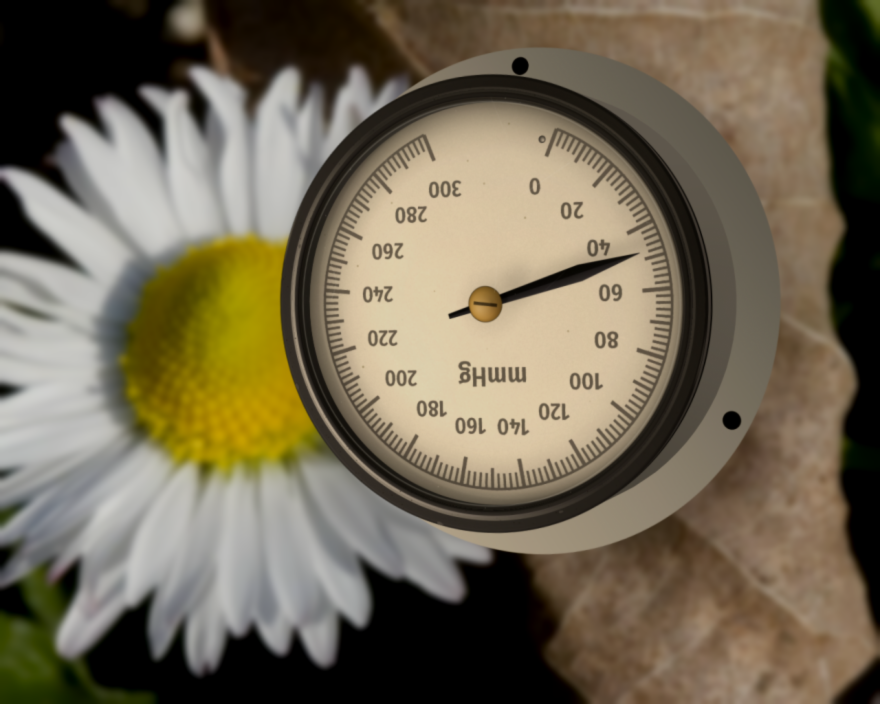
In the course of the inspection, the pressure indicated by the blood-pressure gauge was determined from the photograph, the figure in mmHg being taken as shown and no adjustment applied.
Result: 48 mmHg
